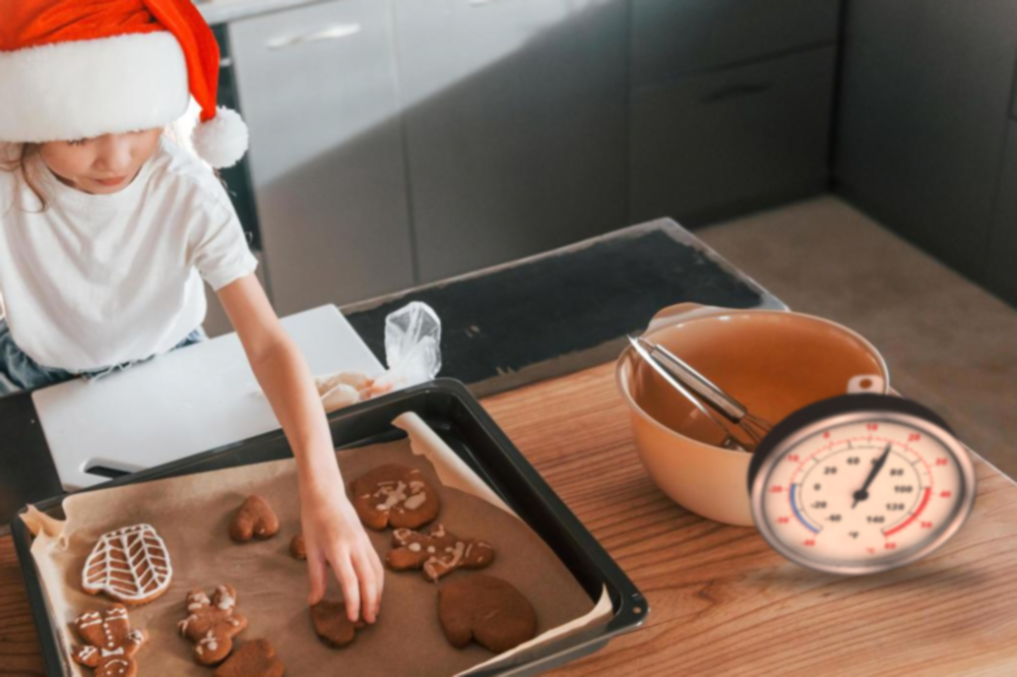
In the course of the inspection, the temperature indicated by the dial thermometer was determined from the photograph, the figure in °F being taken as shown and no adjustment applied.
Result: 60 °F
